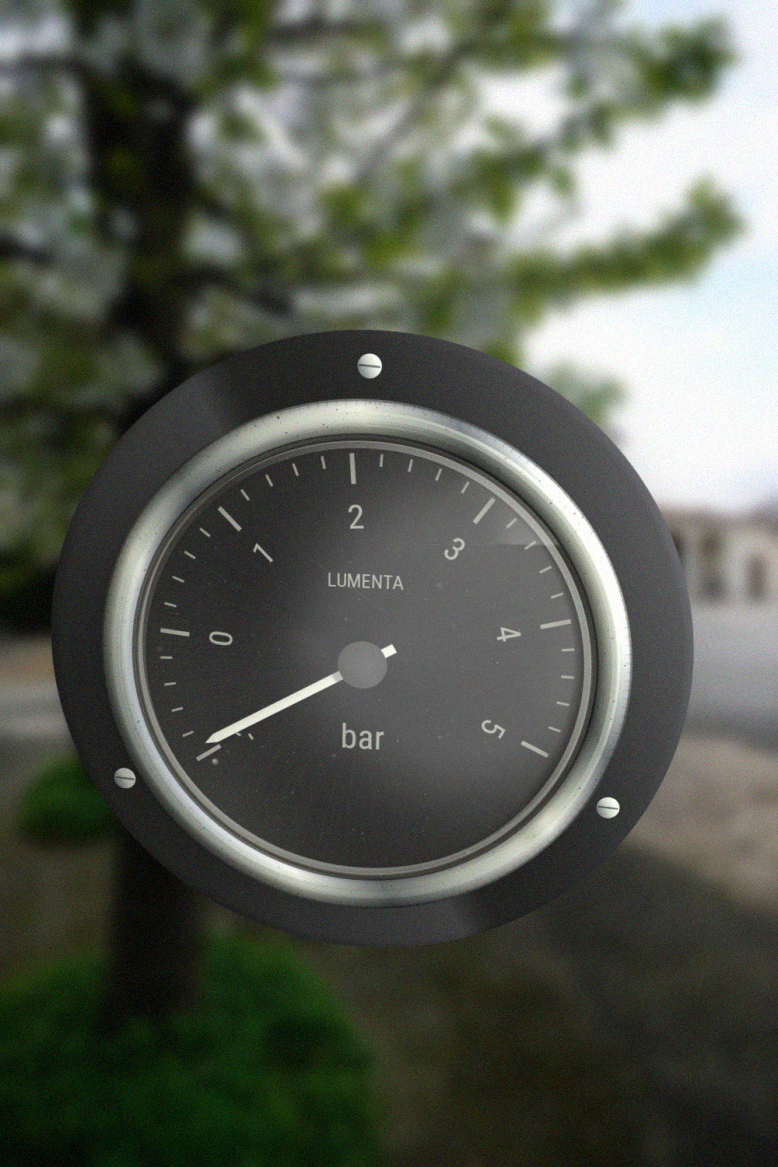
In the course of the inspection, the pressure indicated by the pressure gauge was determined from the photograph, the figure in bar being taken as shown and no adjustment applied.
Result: -0.9 bar
